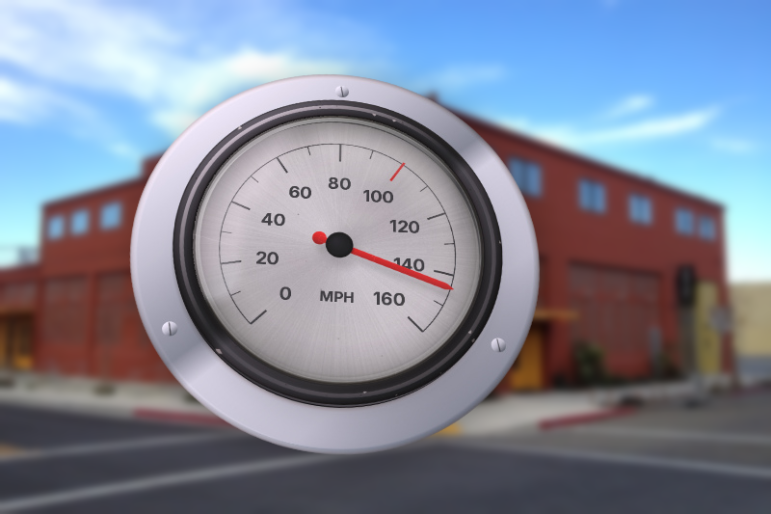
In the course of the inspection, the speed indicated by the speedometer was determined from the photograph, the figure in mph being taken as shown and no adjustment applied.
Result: 145 mph
